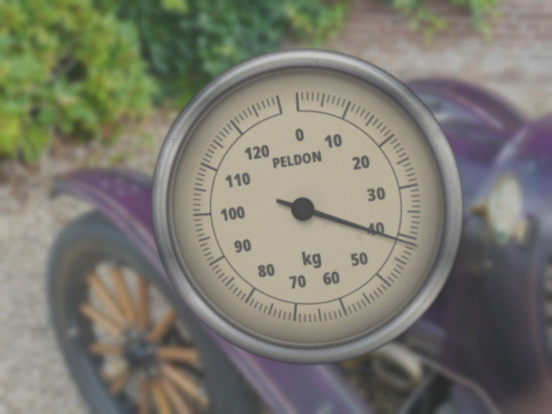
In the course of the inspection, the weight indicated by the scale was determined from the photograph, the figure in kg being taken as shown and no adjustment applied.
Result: 41 kg
